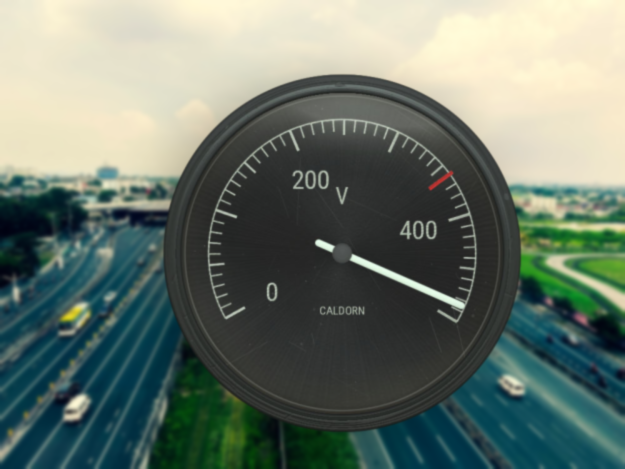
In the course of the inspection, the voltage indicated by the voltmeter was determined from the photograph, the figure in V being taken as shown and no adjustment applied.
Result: 485 V
